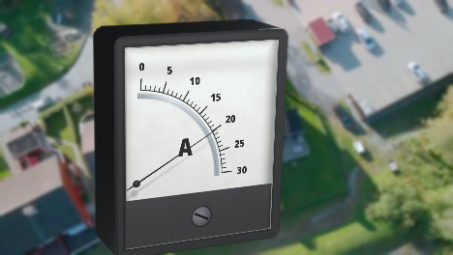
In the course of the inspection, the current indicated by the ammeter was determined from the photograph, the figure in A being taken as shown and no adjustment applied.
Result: 20 A
